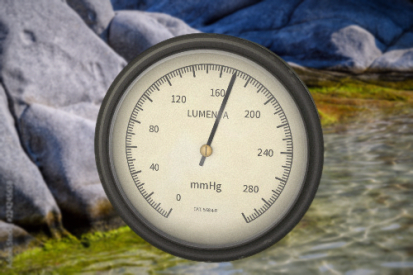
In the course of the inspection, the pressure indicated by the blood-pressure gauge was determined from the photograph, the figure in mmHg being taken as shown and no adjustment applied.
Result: 170 mmHg
